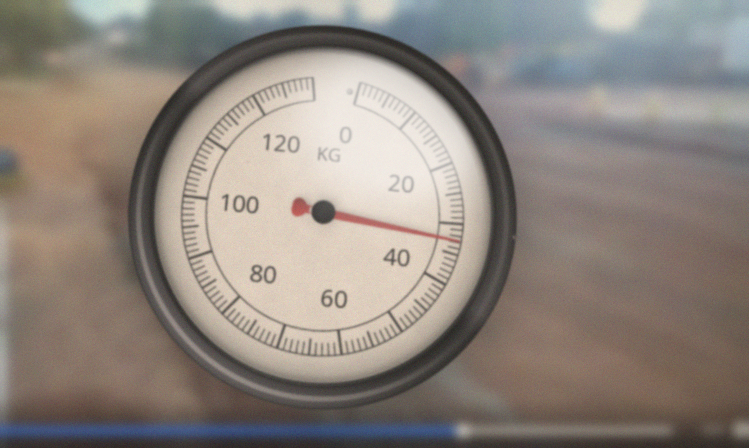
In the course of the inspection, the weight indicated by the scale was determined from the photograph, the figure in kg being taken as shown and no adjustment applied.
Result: 33 kg
